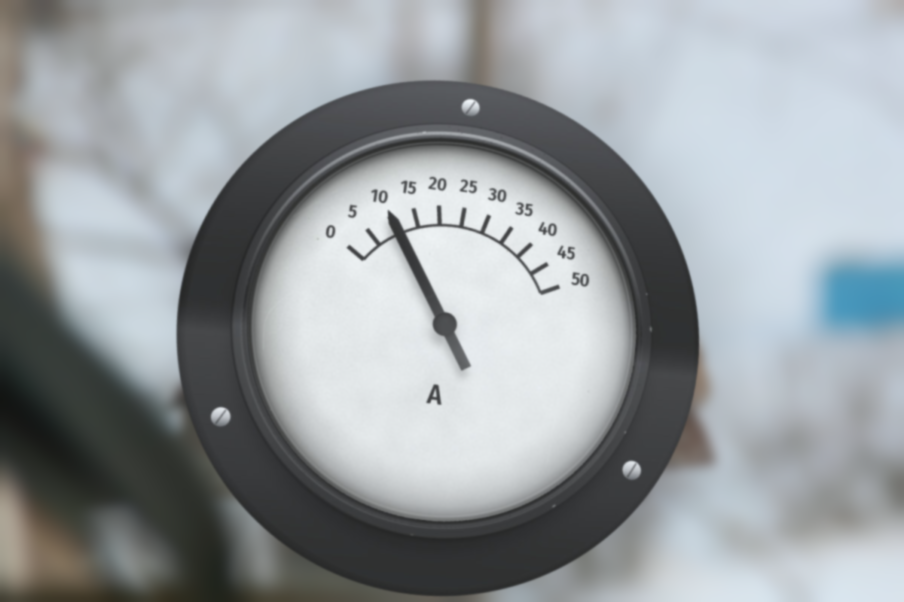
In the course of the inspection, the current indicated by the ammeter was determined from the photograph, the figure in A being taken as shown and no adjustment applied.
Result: 10 A
